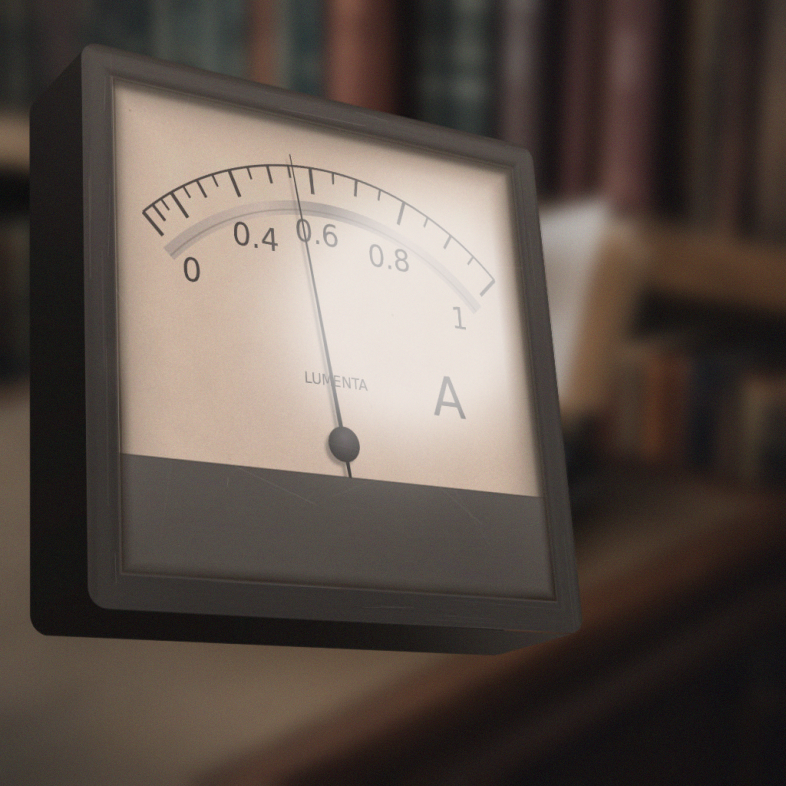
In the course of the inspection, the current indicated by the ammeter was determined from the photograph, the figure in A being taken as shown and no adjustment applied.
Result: 0.55 A
